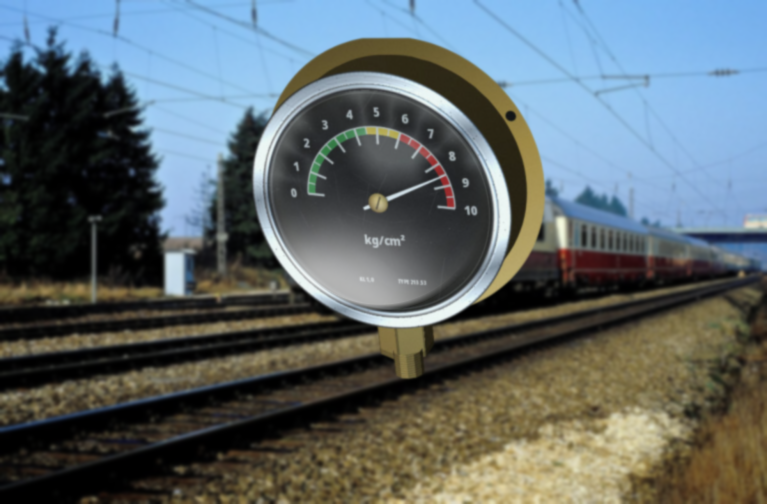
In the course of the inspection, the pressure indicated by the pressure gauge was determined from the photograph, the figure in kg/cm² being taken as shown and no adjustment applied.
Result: 8.5 kg/cm²
